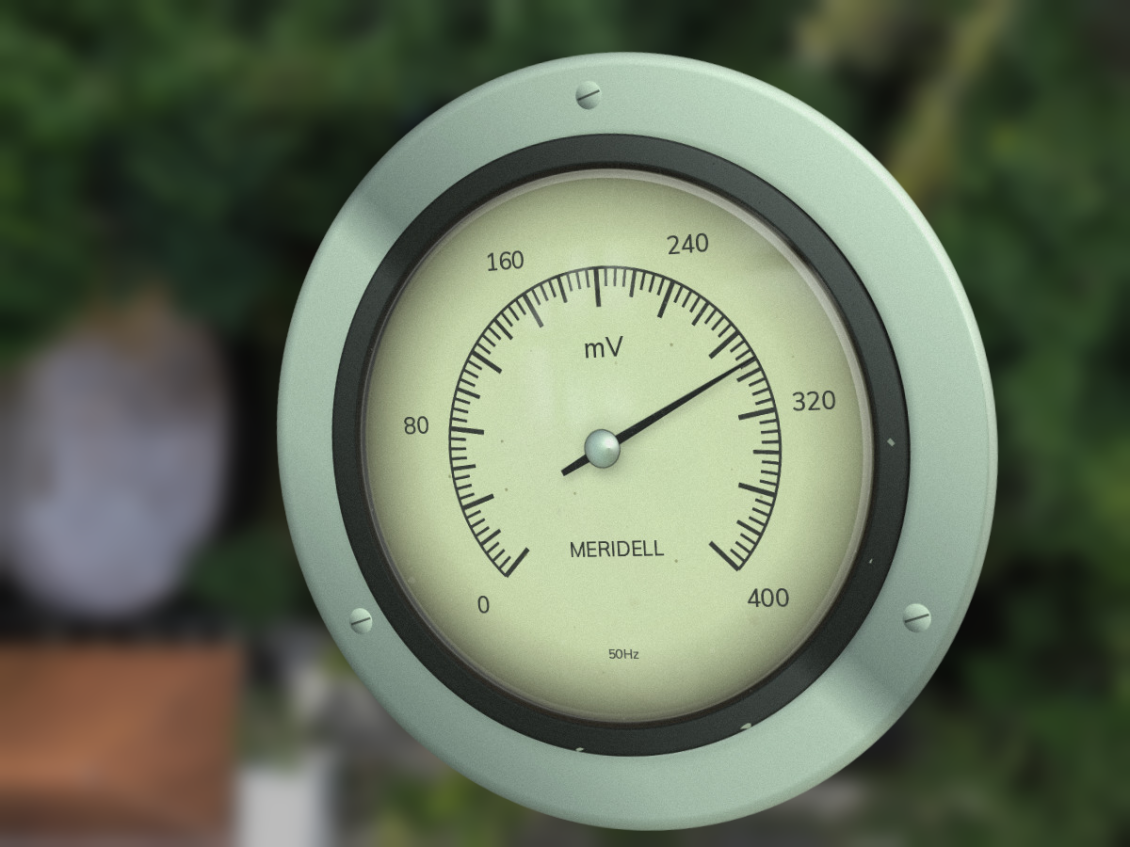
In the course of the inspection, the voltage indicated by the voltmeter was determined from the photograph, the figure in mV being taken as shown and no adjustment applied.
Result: 295 mV
